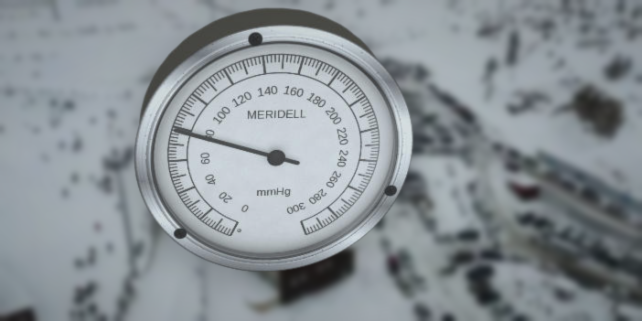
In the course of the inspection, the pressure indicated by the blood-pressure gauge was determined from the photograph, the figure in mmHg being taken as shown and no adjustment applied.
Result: 80 mmHg
